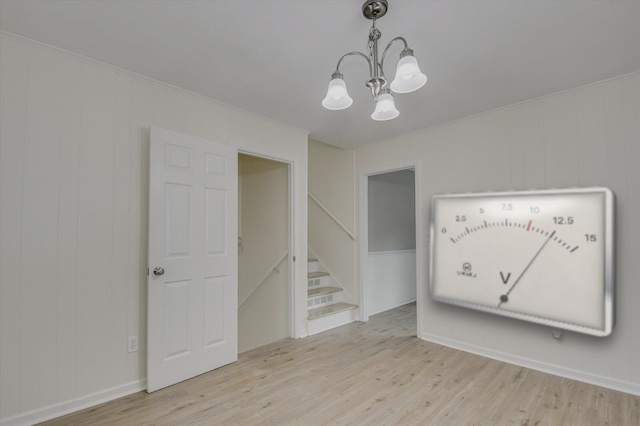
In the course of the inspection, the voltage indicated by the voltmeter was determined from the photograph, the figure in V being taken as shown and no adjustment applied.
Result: 12.5 V
